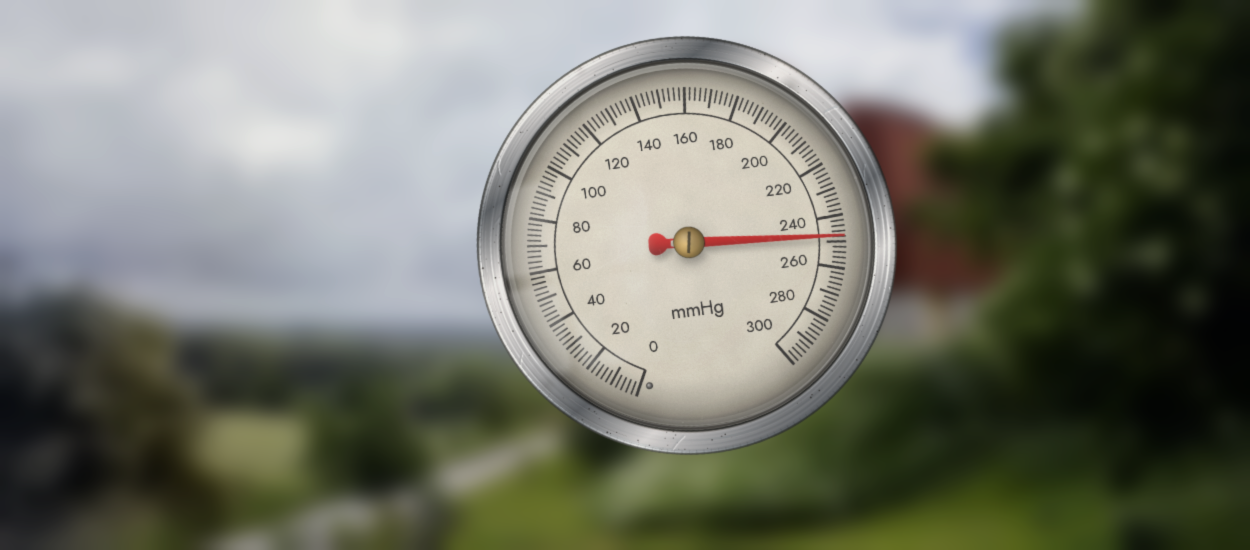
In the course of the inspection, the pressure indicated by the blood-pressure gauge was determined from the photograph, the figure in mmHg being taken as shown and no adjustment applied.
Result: 248 mmHg
